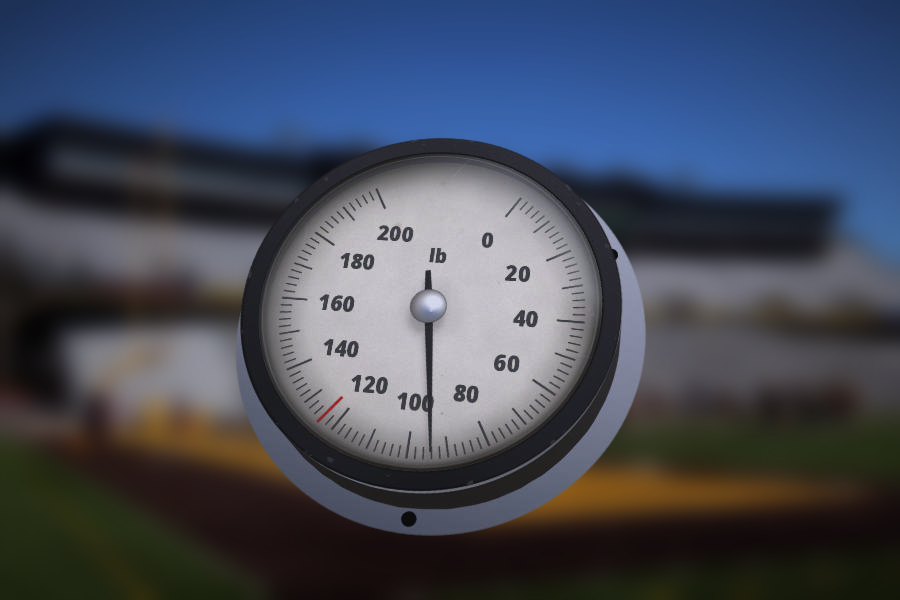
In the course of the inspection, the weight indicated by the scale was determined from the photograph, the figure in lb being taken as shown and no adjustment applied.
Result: 94 lb
